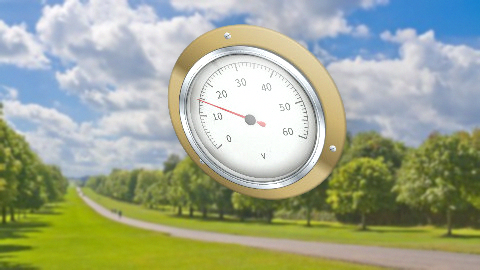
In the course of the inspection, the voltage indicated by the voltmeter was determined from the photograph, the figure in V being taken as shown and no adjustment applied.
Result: 15 V
